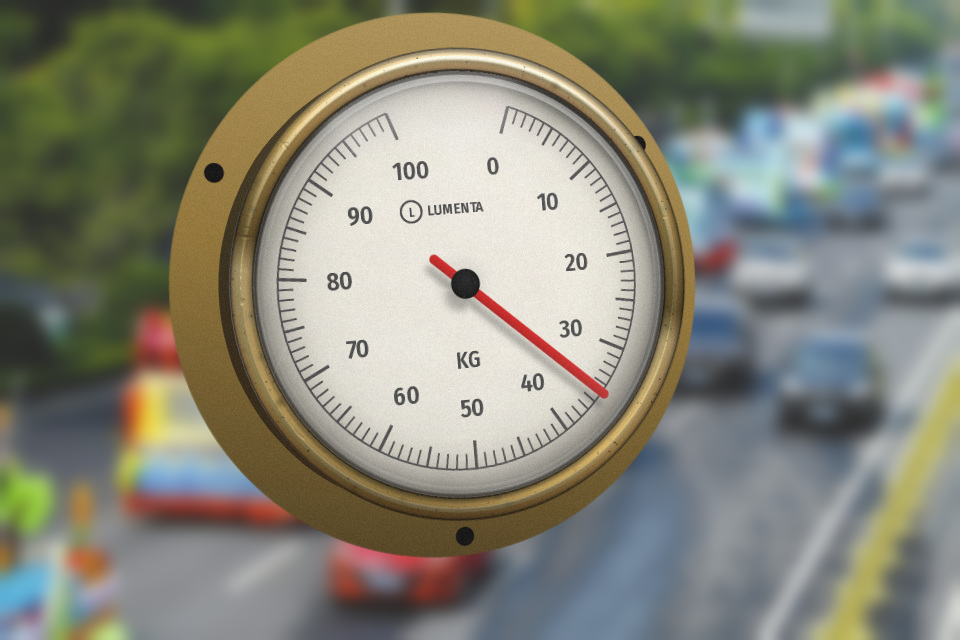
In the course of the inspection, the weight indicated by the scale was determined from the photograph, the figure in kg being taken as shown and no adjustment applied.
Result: 35 kg
